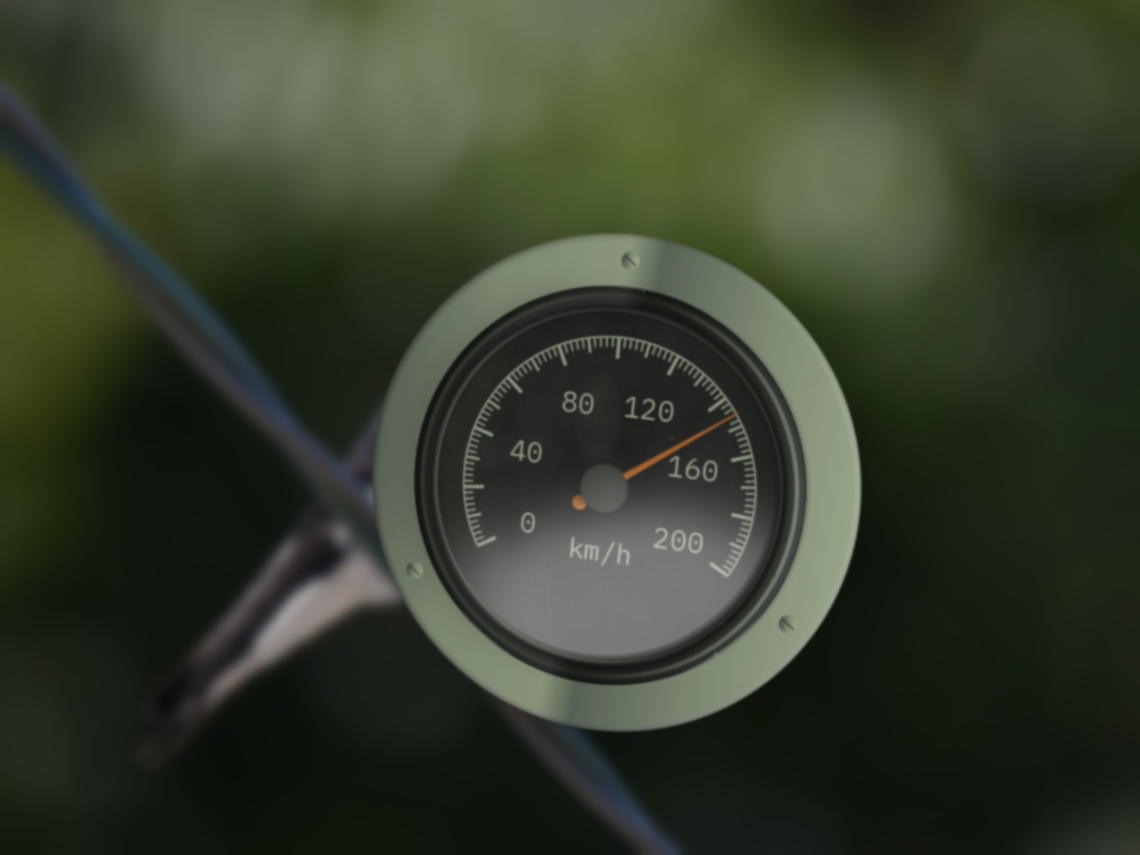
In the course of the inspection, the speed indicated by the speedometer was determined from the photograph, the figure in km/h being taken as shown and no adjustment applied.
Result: 146 km/h
